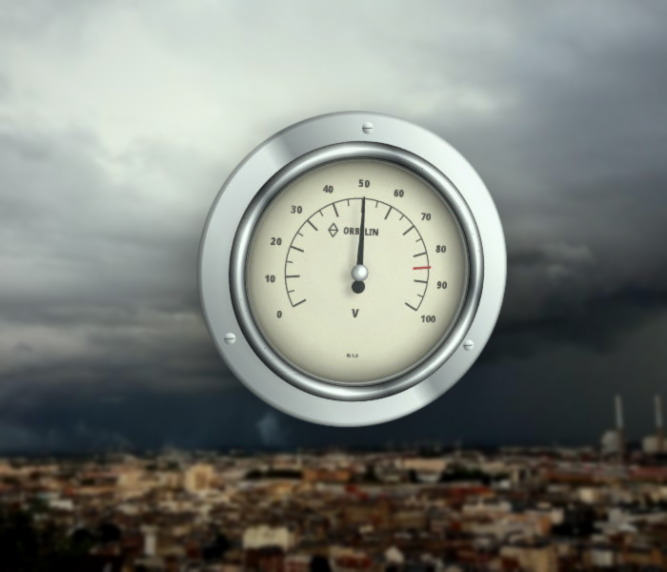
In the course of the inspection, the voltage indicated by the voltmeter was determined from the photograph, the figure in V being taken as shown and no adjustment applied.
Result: 50 V
